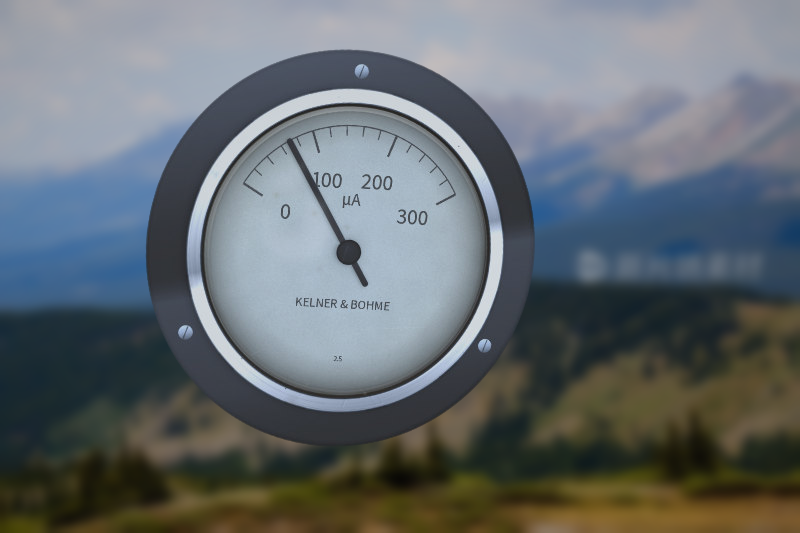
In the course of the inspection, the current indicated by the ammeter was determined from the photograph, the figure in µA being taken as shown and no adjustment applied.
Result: 70 µA
